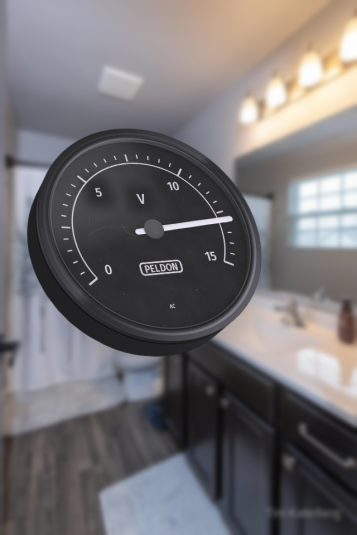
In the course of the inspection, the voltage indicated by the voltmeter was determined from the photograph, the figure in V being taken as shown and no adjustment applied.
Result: 13 V
